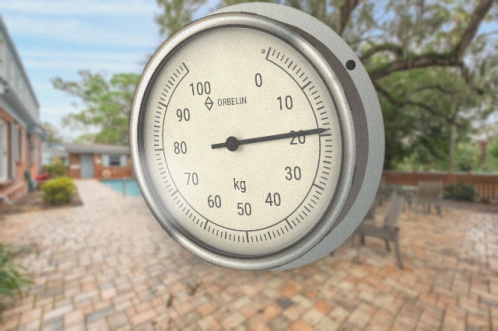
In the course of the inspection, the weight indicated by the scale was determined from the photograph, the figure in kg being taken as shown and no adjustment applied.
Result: 19 kg
